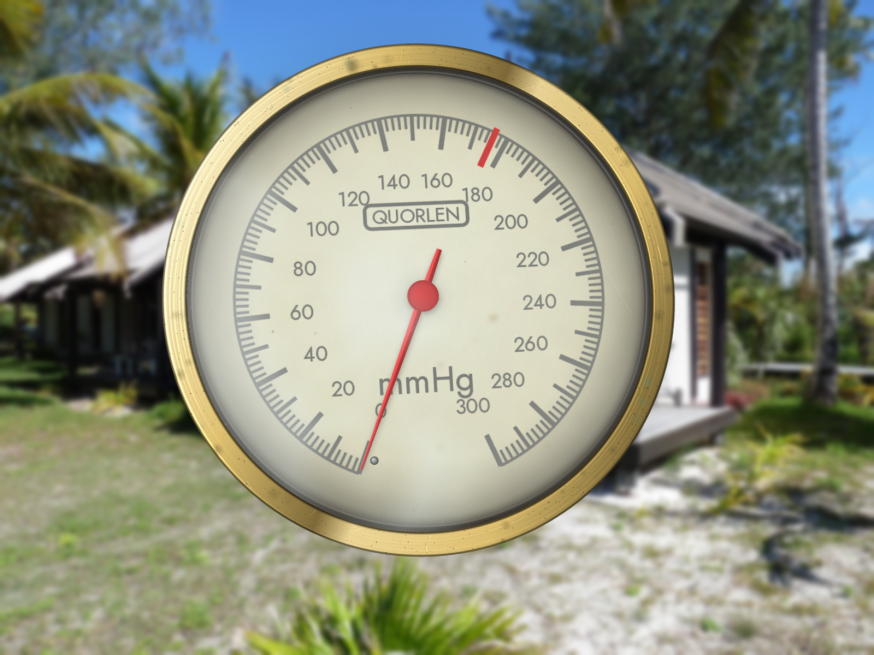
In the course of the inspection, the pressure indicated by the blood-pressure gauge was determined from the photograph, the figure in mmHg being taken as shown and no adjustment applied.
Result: 0 mmHg
